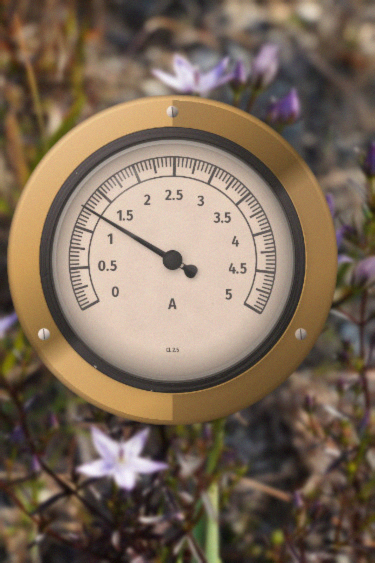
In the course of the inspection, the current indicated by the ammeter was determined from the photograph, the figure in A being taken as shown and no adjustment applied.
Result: 1.25 A
